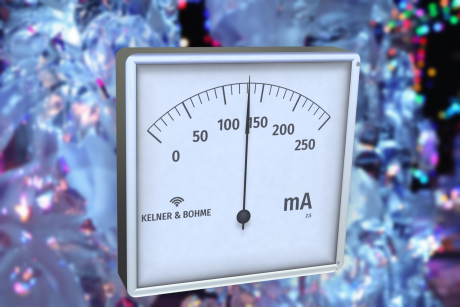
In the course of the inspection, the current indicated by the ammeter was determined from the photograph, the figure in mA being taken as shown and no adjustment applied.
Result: 130 mA
